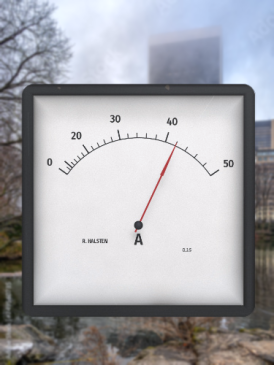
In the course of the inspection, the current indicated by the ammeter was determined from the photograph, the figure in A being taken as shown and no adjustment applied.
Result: 42 A
